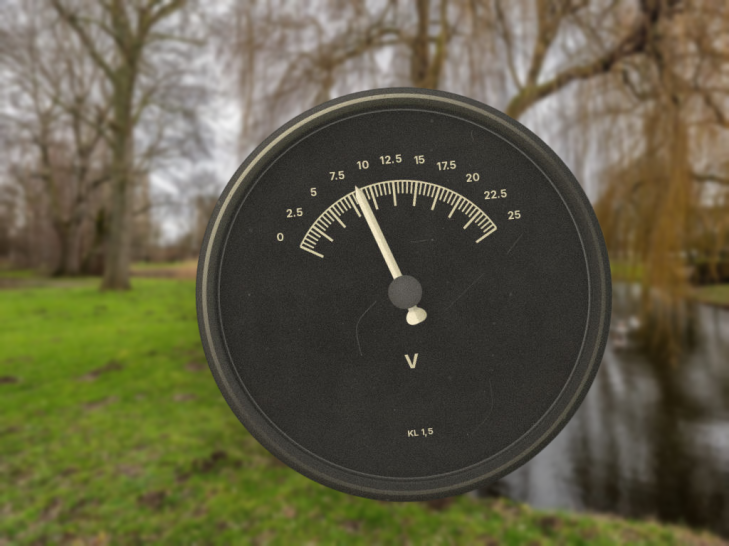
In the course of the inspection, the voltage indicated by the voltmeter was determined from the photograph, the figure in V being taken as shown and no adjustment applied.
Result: 8.5 V
